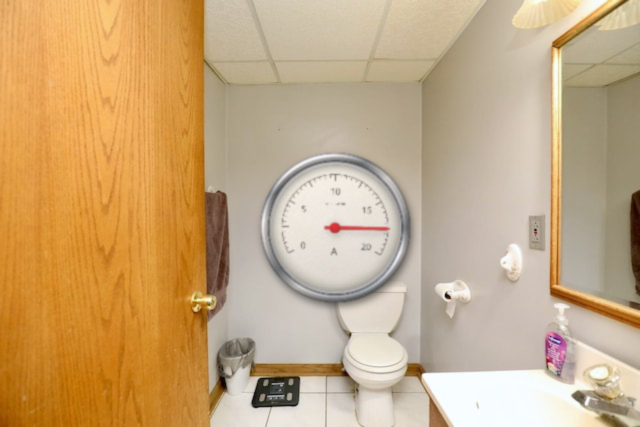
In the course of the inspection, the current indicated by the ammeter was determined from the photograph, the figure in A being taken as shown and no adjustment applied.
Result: 17.5 A
